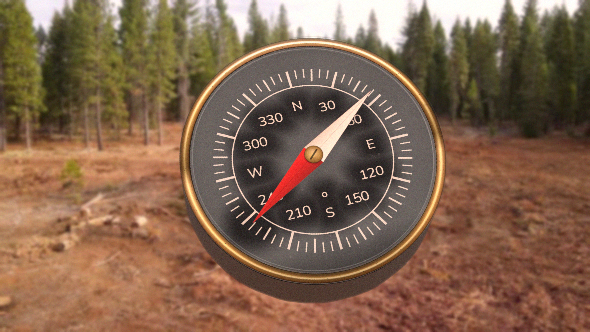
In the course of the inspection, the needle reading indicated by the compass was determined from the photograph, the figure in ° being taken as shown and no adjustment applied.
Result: 235 °
